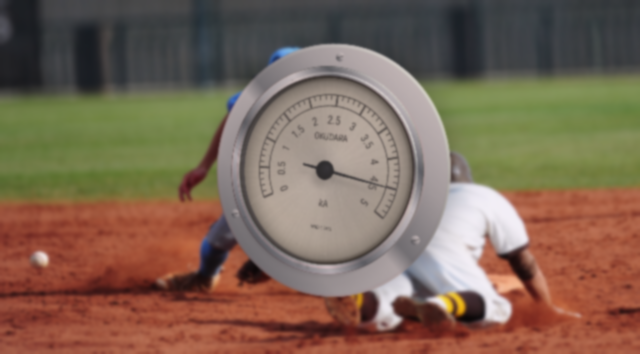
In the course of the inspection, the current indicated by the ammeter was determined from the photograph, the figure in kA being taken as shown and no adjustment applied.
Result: 4.5 kA
